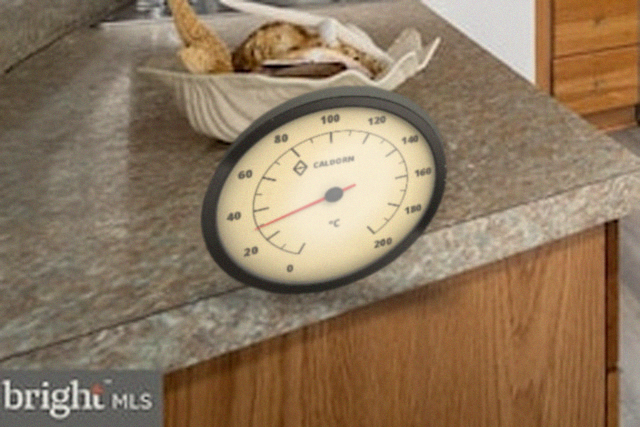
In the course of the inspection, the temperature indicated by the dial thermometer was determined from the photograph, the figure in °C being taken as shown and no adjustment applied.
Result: 30 °C
